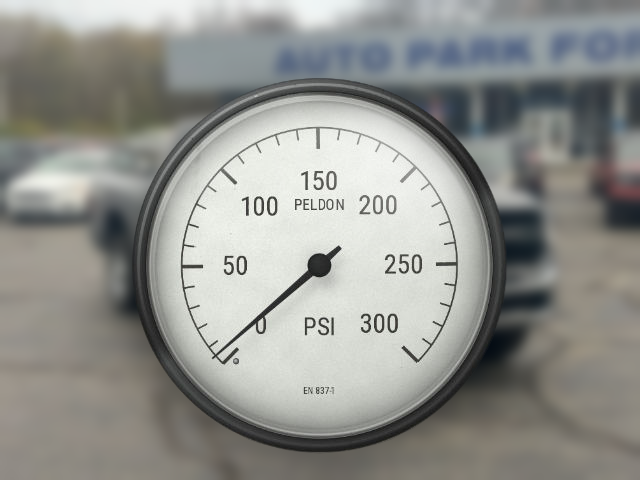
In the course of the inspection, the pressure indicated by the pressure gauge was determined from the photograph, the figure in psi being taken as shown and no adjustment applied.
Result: 5 psi
